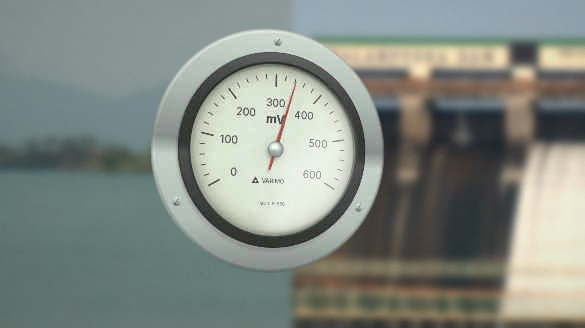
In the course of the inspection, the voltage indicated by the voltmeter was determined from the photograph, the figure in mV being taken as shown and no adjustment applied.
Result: 340 mV
